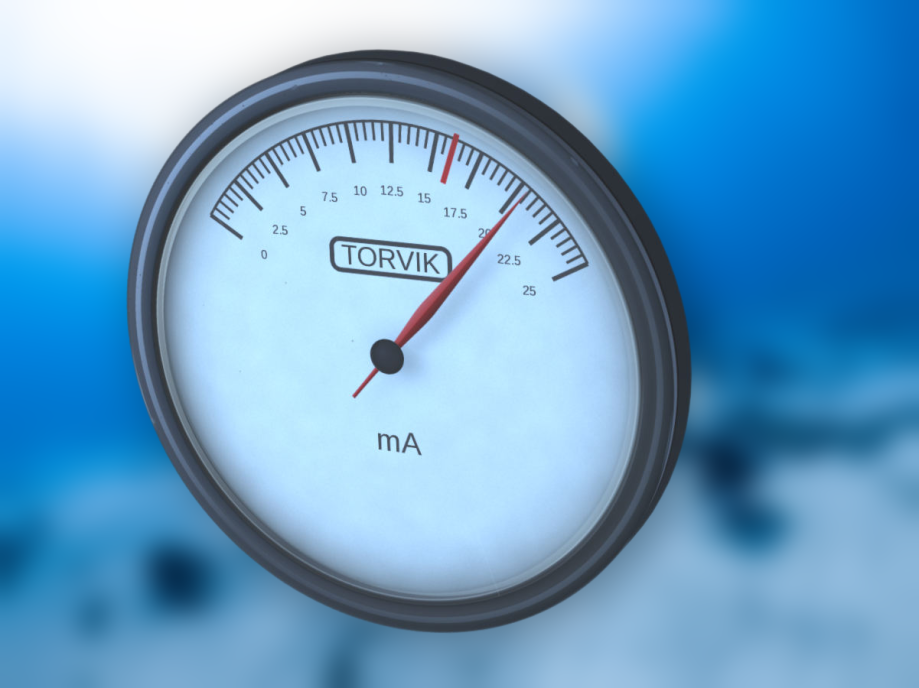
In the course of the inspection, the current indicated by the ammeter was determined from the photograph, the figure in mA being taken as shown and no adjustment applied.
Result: 20.5 mA
